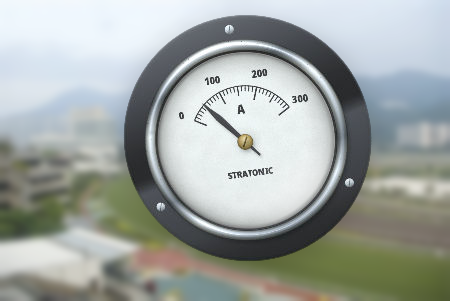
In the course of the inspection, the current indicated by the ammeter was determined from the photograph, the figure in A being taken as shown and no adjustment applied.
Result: 50 A
